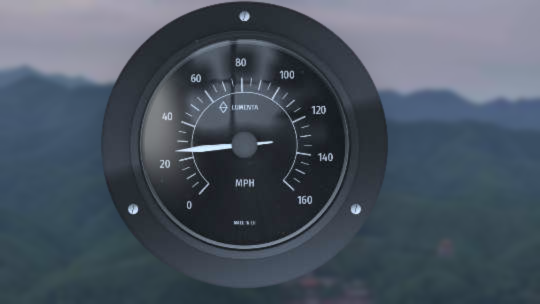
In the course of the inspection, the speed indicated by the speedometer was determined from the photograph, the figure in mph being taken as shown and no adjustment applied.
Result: 25 mph
